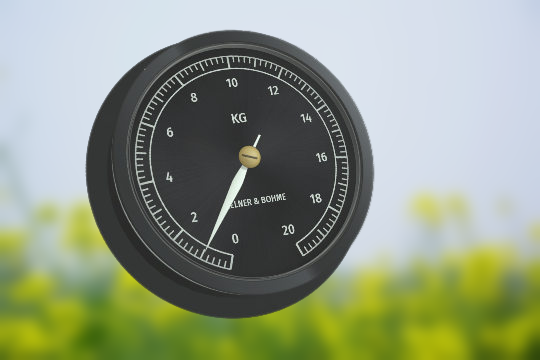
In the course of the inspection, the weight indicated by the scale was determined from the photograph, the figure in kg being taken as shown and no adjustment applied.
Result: 1 kg
